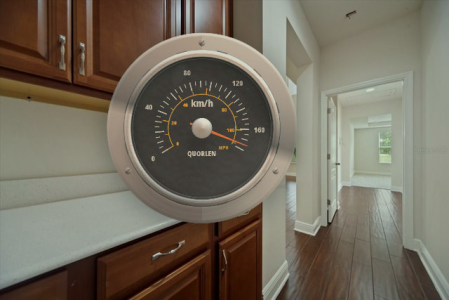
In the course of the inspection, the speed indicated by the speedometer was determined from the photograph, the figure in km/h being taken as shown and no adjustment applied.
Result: 175 km/h
